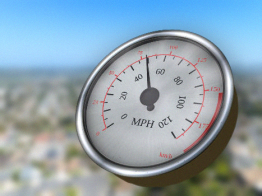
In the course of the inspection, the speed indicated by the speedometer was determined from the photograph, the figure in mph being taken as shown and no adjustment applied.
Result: 50 mph
